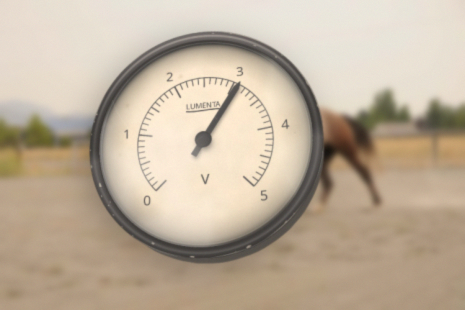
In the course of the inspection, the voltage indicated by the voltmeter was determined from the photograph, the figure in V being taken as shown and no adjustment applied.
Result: 3.1 V
